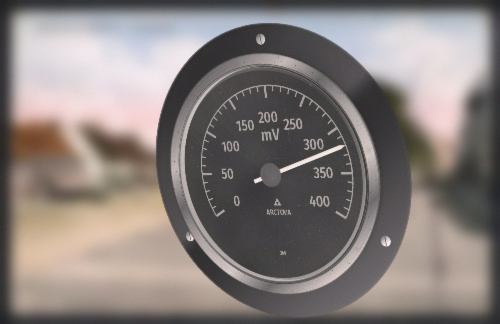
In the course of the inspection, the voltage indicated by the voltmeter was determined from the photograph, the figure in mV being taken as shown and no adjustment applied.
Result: 320 mV
